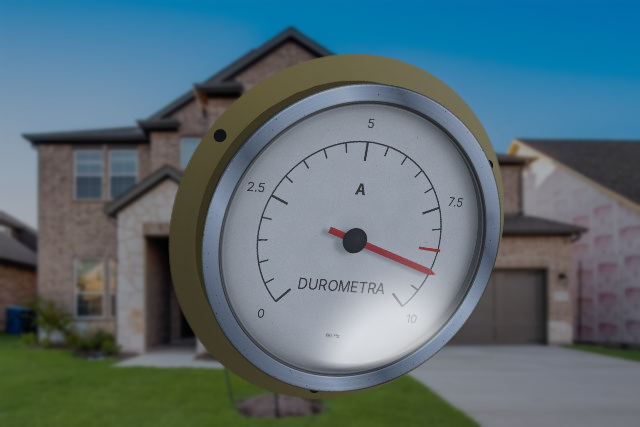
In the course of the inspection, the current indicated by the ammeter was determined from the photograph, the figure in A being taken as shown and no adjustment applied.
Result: 9 A
